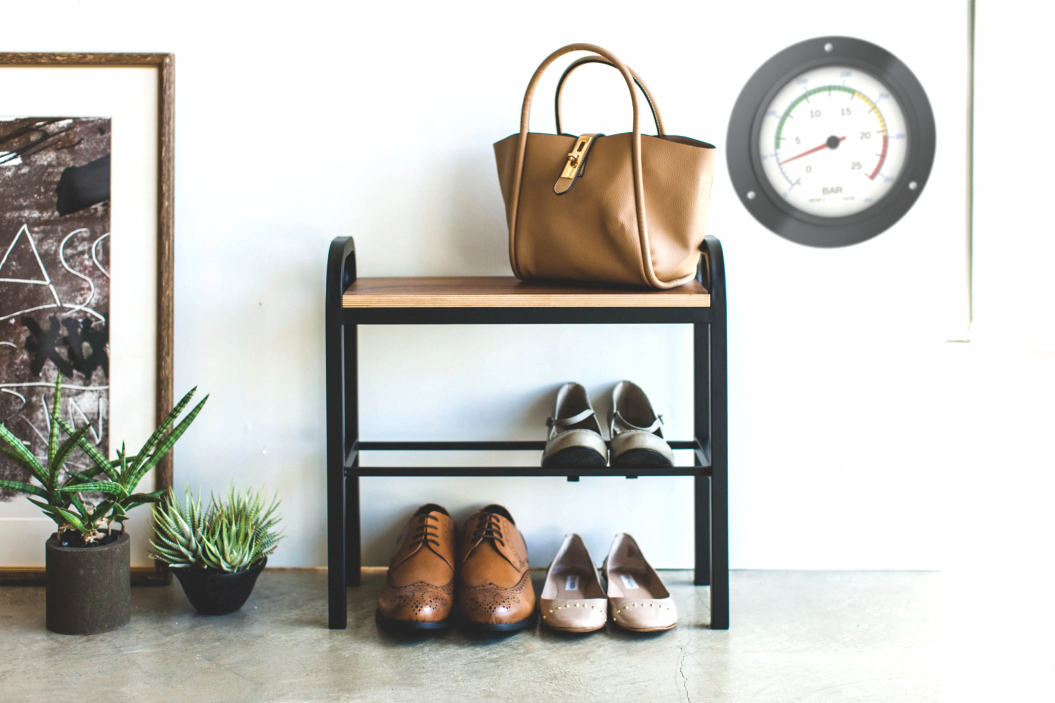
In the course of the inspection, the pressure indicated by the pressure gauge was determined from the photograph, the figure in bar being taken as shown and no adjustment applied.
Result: 2.5 bar
